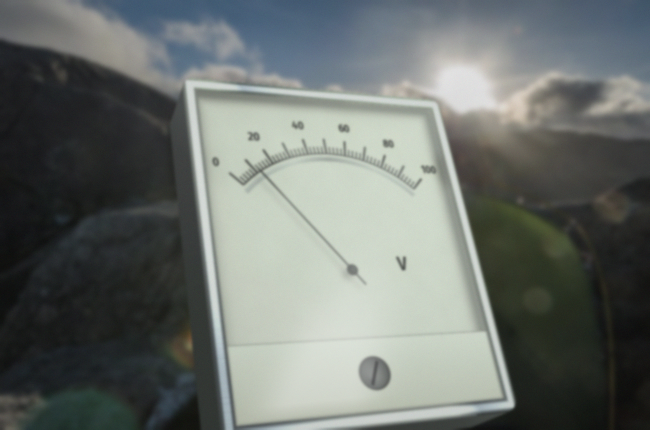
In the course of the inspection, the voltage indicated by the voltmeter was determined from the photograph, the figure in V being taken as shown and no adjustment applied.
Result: 10 V
